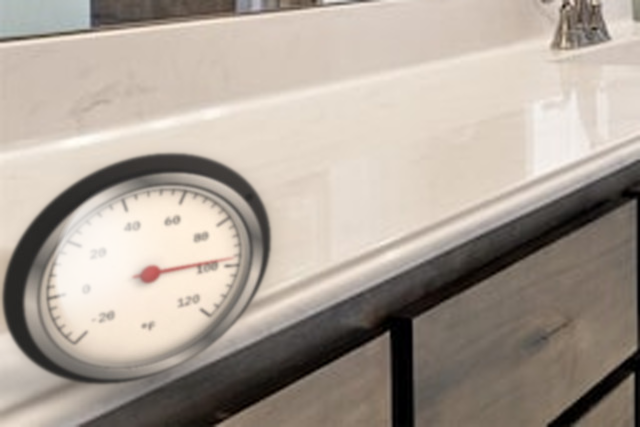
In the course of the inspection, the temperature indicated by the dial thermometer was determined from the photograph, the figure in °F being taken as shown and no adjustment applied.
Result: 96 °F
